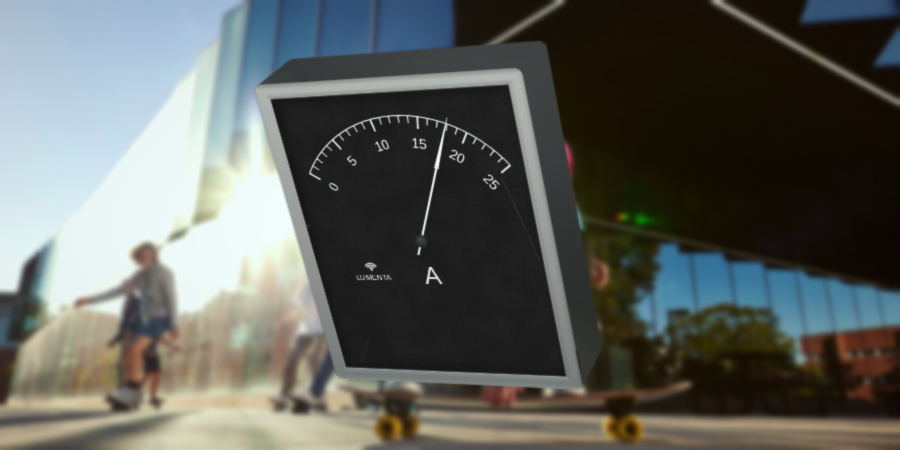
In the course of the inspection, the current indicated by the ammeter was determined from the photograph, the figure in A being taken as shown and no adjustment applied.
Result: 18 A
